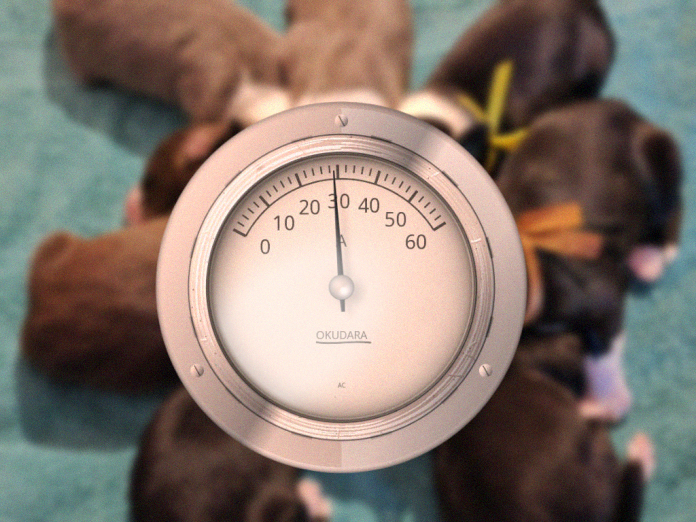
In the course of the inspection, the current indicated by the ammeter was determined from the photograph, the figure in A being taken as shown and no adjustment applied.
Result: 29 A
